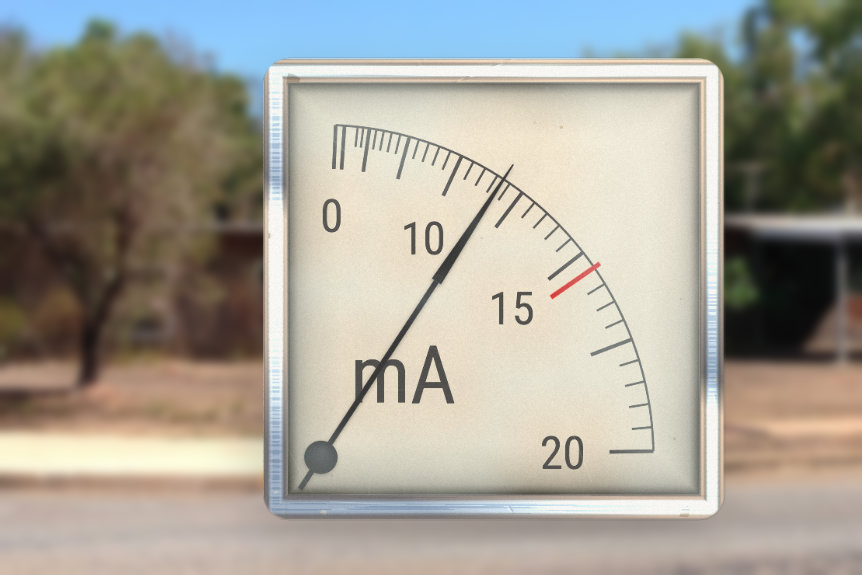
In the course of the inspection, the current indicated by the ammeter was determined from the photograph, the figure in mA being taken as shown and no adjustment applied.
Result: 11.75 mA
